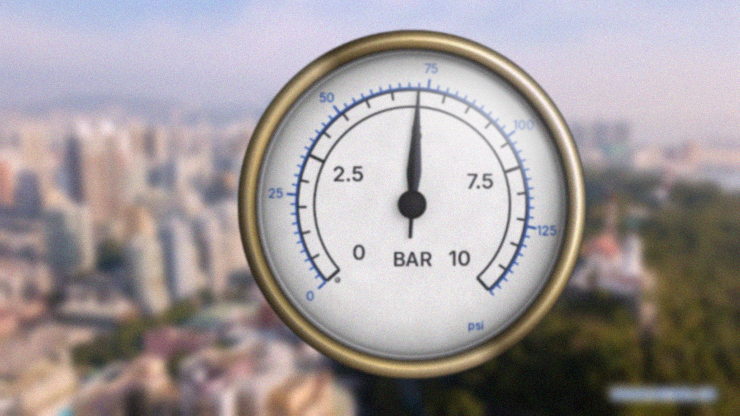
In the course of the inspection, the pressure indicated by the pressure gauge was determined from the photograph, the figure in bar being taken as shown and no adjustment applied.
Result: 5 bar
